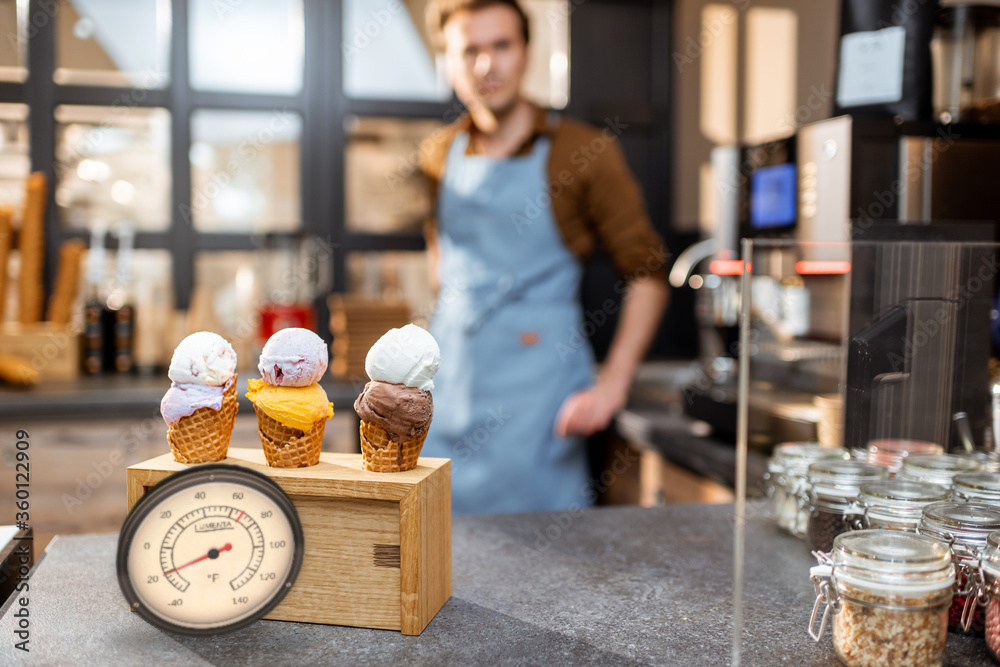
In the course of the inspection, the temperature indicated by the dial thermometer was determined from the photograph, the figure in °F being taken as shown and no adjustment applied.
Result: -20 °F
